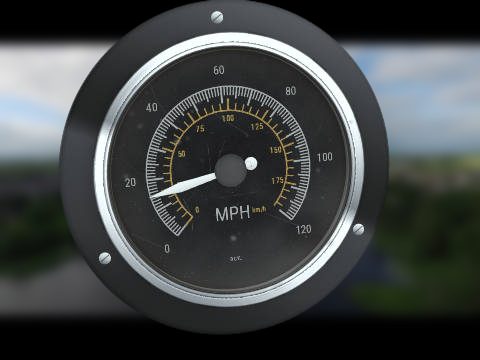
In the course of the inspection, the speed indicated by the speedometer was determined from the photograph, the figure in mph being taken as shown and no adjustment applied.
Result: 15 mph
